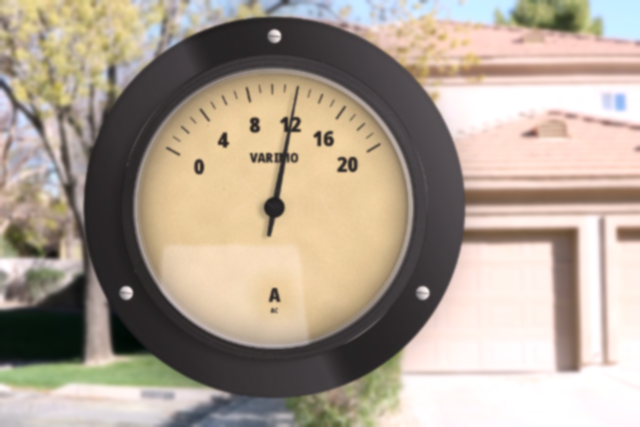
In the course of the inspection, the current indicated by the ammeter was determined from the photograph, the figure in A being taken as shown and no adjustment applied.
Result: 12 A
